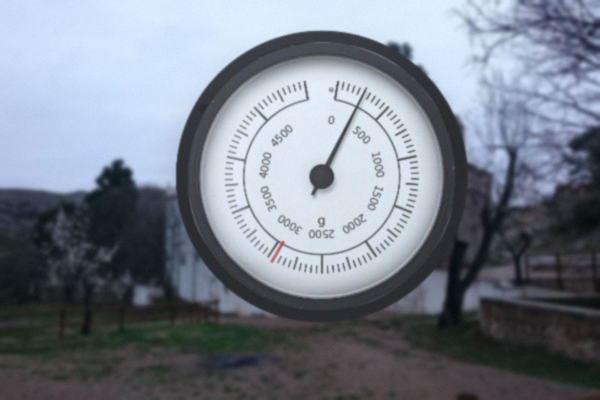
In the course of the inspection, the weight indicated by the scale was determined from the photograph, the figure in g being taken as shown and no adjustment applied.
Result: 250 g
